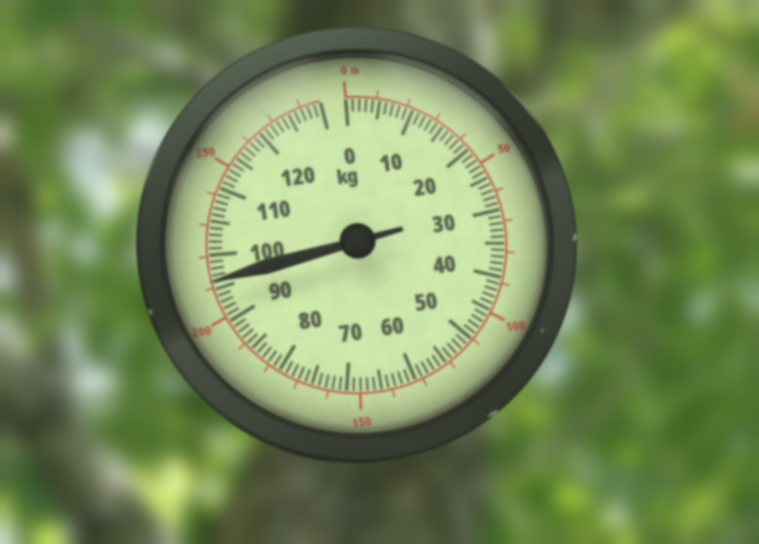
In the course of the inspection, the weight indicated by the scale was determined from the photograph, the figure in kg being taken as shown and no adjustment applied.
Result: 96 kg
